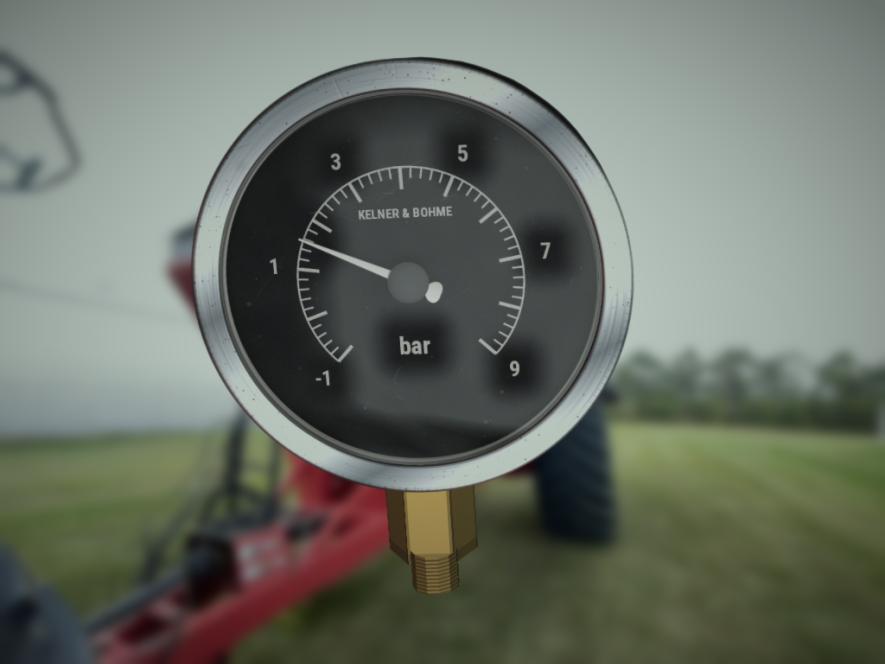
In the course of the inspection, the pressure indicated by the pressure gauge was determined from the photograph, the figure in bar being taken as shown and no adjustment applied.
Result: 1.6 bar
